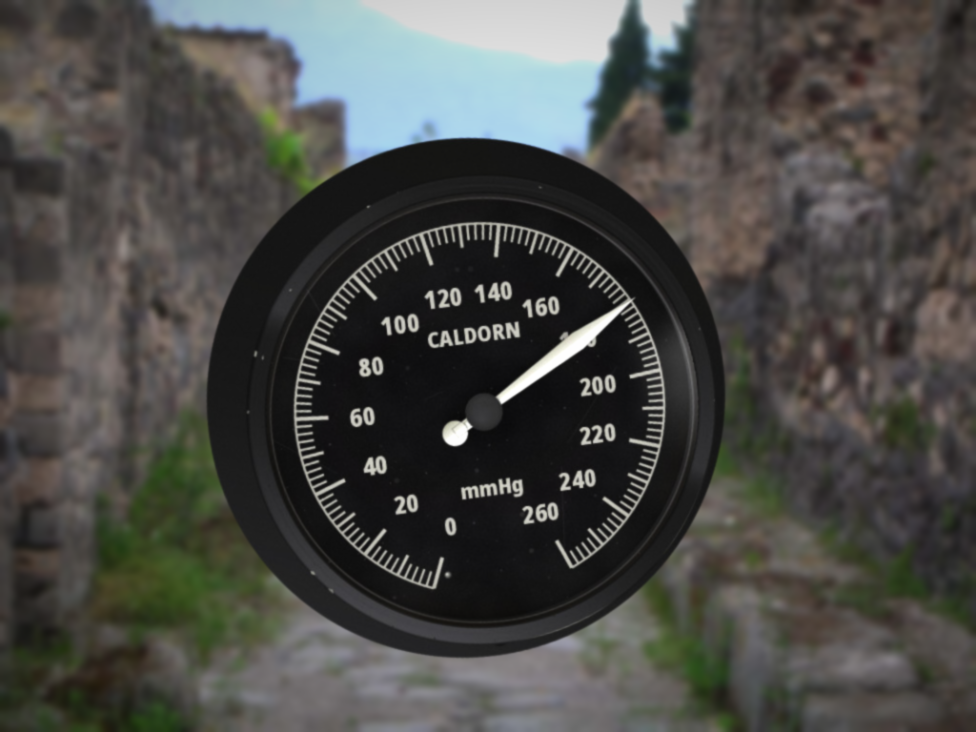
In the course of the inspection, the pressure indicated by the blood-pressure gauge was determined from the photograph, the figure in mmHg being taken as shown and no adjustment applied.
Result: 180 mmHg
